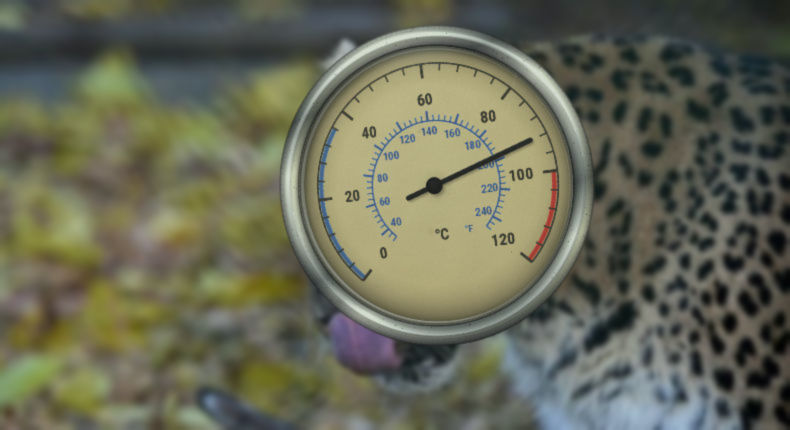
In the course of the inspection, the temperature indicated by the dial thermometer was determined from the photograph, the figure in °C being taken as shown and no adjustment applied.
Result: 92 °C
